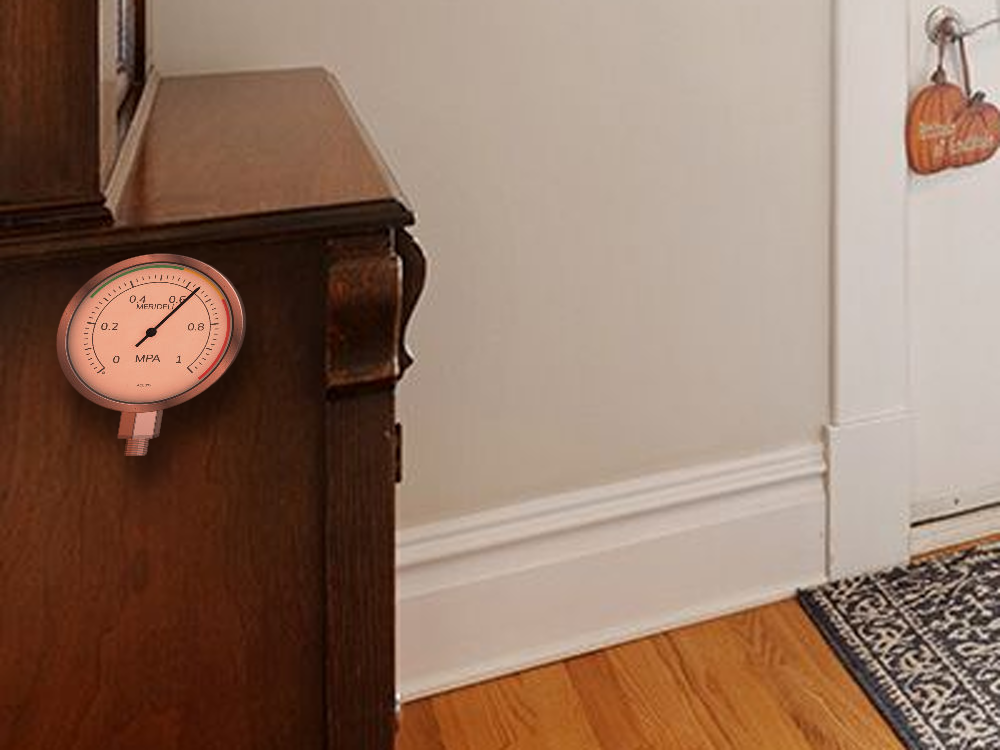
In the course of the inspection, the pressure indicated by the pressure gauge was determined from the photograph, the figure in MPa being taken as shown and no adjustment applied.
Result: 0.64 MPa
